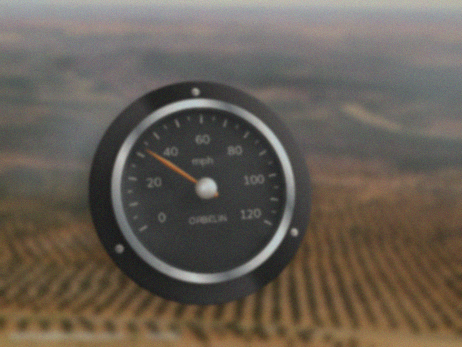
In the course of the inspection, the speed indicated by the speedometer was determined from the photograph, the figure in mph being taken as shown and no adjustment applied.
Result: 32.5 mph
